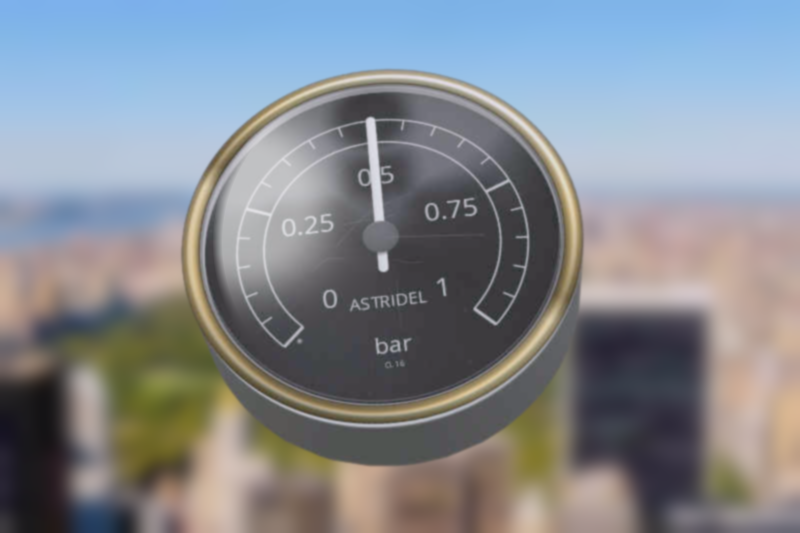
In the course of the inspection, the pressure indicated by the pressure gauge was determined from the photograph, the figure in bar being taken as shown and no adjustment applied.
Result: 0.5 bar
